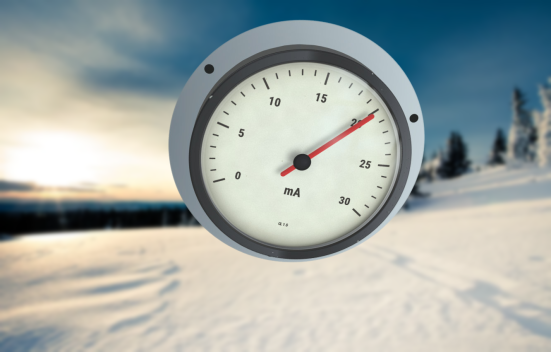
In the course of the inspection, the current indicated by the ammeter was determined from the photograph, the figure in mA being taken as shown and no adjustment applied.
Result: 20 mA
